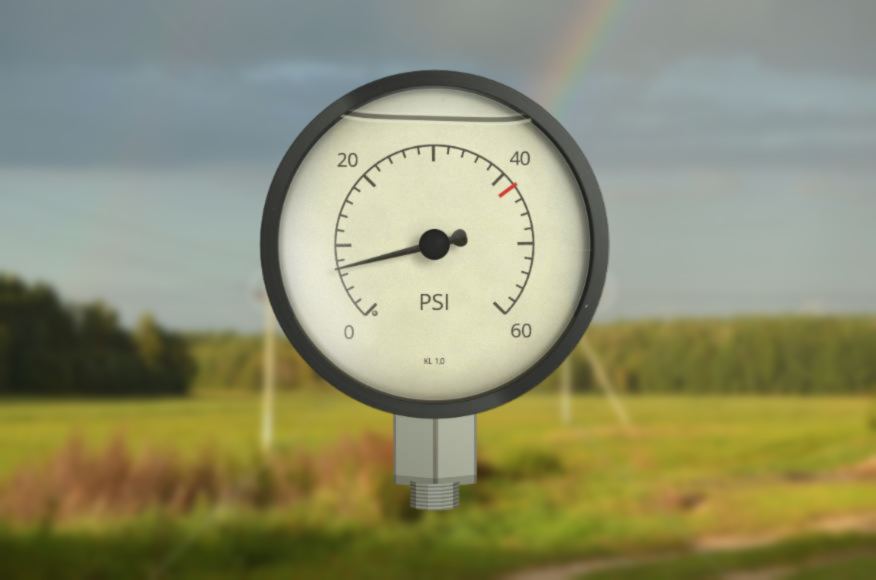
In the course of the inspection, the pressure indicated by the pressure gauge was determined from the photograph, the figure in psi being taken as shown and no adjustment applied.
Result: 7 psi
